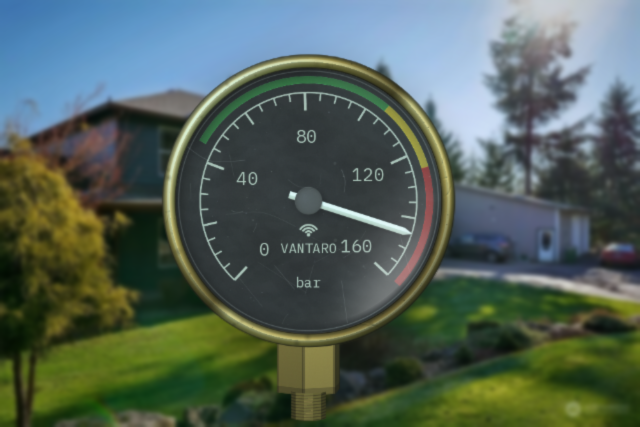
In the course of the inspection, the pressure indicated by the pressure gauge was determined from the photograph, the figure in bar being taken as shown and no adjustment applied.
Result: 145 bar
